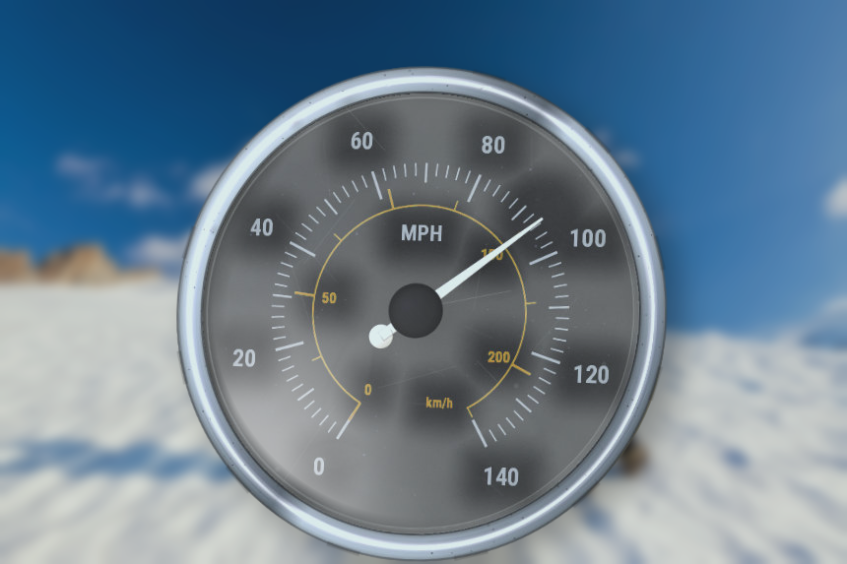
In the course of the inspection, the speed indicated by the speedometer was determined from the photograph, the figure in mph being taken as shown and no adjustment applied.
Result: 94 mph
